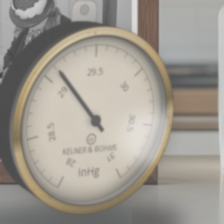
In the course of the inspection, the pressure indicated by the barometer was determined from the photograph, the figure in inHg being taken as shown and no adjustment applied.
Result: 29.1 inHg
